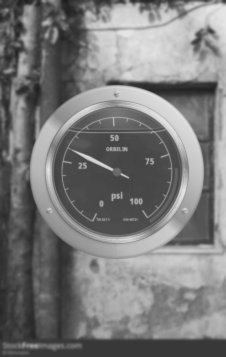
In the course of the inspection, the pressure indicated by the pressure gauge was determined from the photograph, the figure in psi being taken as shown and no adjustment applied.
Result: 30 psi
